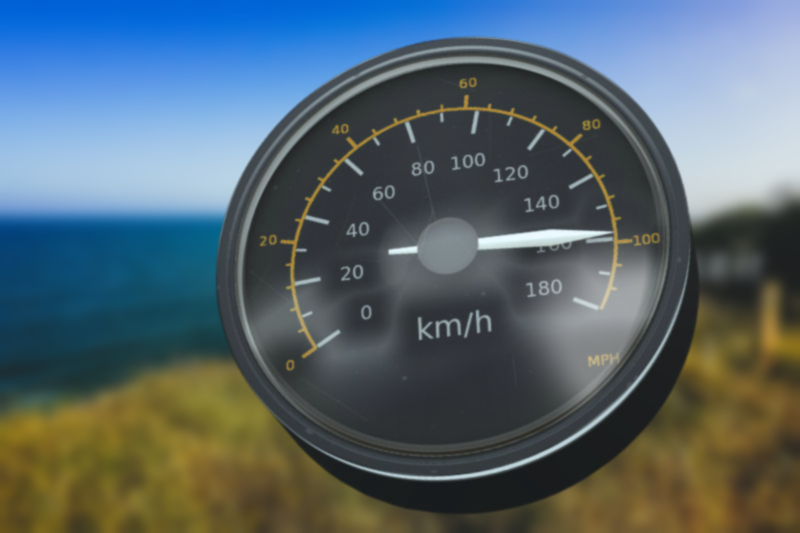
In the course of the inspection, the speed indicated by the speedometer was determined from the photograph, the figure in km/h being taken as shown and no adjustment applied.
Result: 160 km/h
